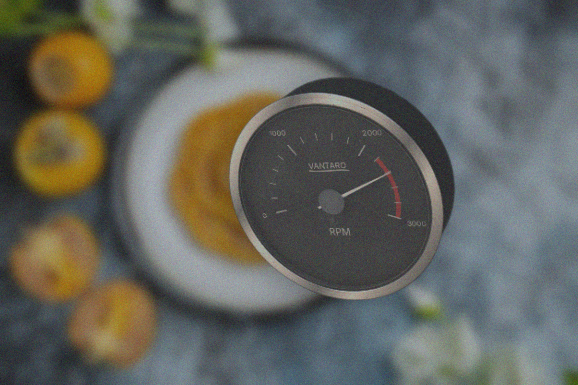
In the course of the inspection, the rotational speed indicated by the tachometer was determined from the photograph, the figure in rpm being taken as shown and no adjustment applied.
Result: 2400 rpm
